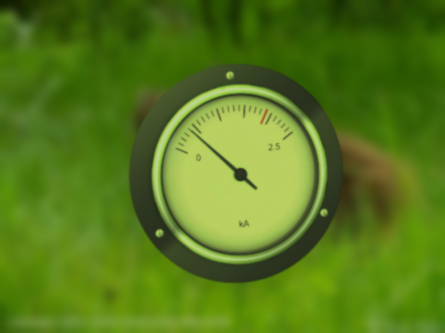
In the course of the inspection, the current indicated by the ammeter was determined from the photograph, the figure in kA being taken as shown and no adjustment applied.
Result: 0.4 kA
